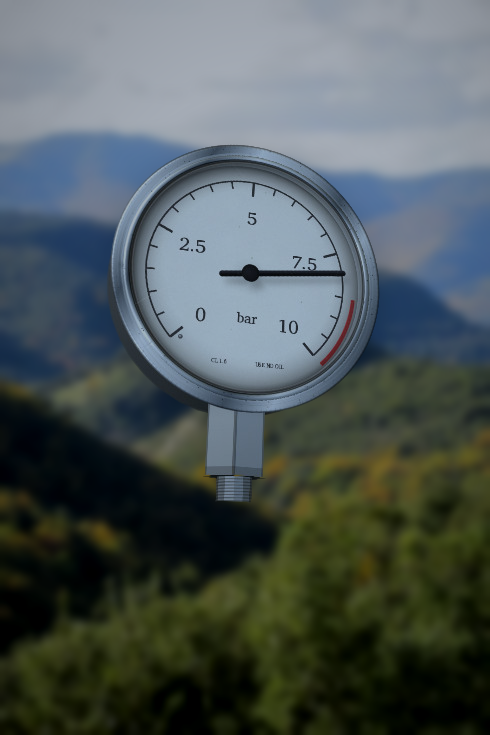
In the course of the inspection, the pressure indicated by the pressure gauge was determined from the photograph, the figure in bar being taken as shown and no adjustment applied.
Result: 8 bar
